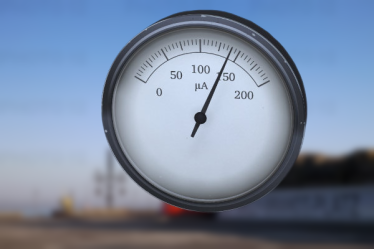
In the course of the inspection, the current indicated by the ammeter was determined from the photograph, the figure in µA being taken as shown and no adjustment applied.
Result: 140 µA
